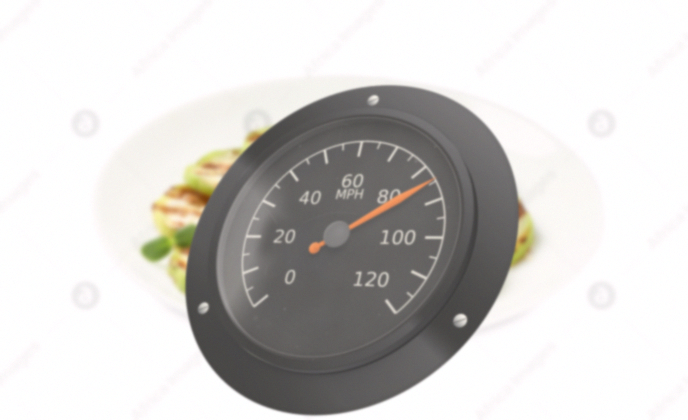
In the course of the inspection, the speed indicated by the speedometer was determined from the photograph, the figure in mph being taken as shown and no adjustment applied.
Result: 85 mph
